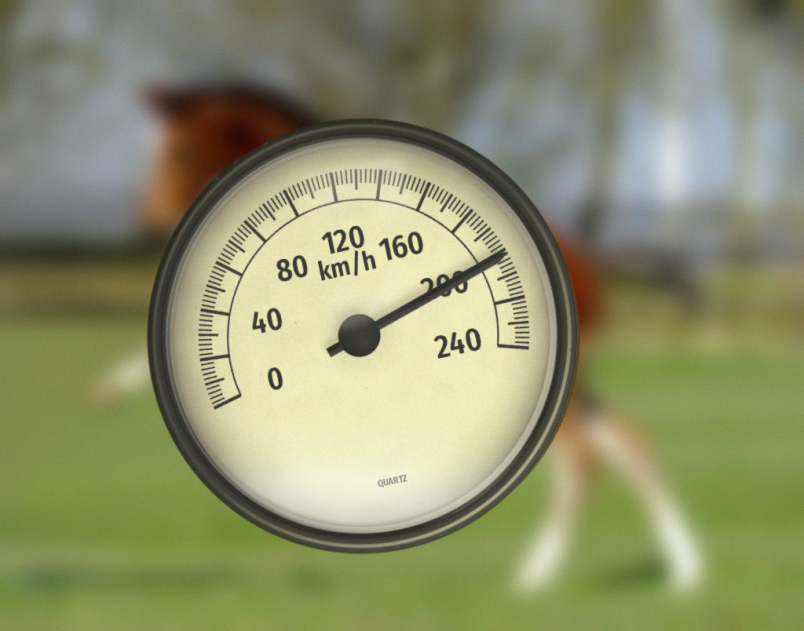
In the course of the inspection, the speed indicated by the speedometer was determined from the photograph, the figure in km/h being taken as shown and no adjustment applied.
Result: 202 km/h
